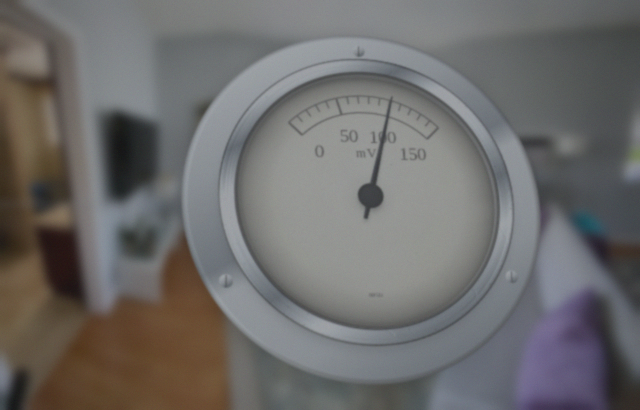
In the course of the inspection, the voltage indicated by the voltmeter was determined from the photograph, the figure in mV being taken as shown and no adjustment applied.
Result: 100 mV
